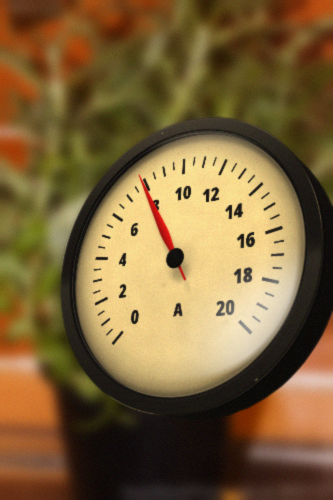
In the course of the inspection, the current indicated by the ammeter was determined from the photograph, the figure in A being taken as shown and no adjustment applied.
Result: 8 A
